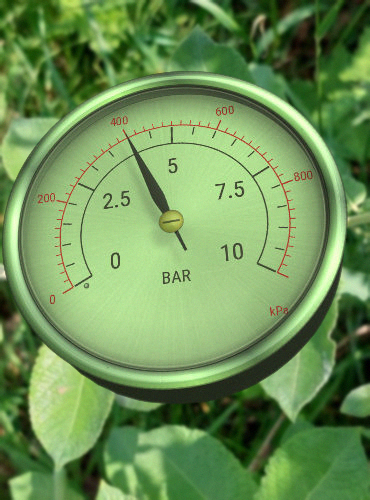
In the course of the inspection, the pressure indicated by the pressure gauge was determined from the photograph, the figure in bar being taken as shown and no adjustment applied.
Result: 4 bar
